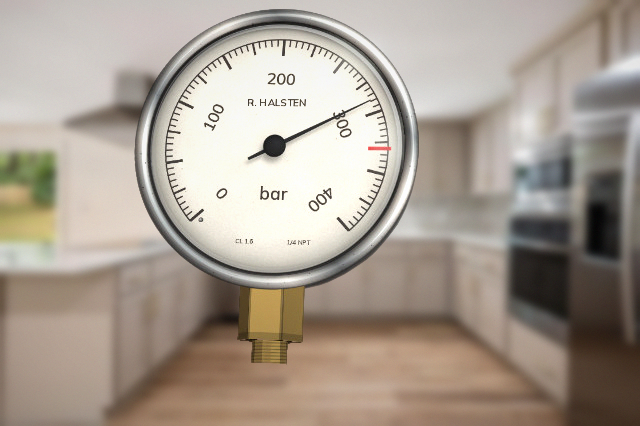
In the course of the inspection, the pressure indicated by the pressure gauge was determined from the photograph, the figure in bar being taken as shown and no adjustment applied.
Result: 290 bar
